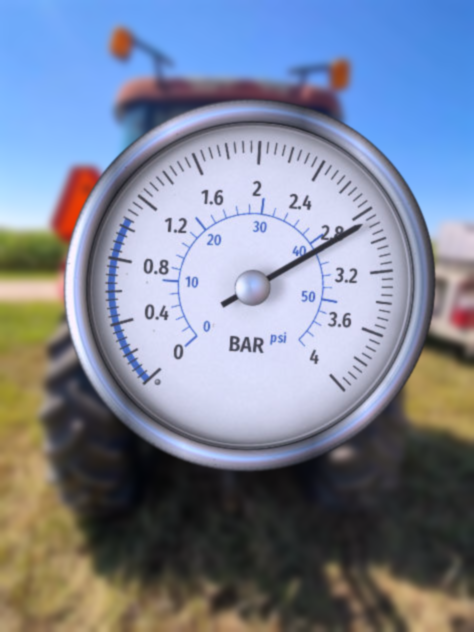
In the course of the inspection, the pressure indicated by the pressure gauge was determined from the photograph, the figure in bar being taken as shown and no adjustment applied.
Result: 2.85 bar
